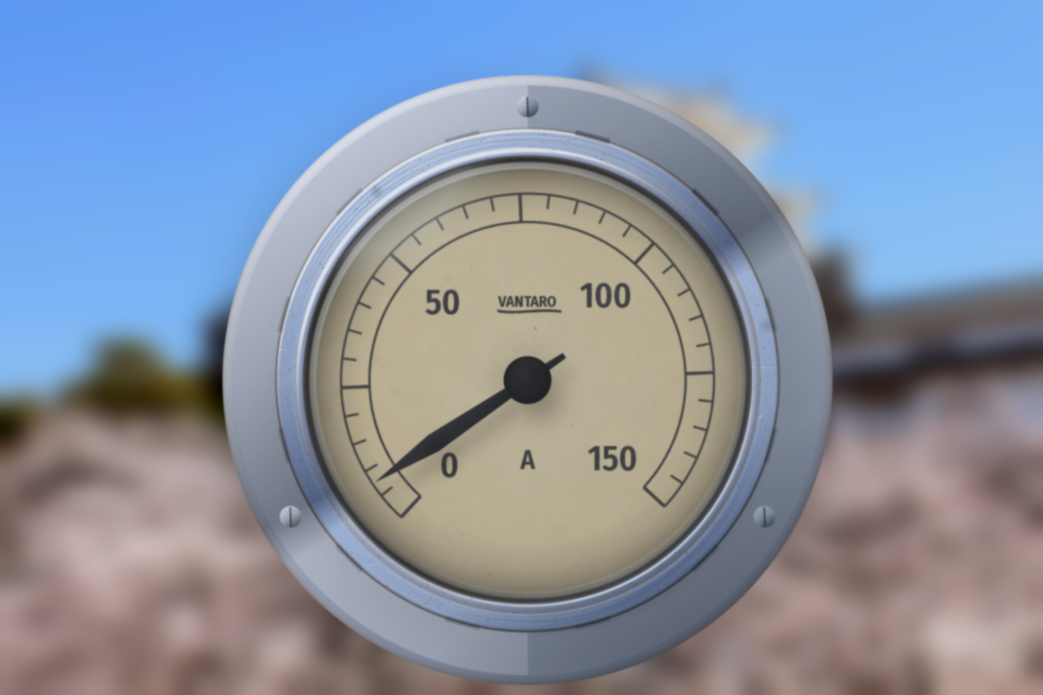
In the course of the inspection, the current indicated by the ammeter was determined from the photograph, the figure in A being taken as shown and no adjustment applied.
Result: 7.5 A
